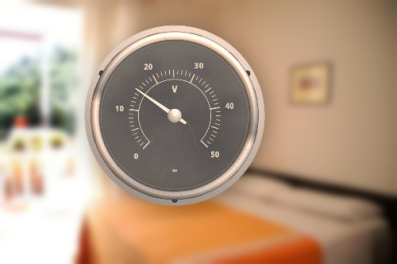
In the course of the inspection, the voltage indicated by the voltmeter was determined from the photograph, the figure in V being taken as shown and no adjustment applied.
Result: 15 V
